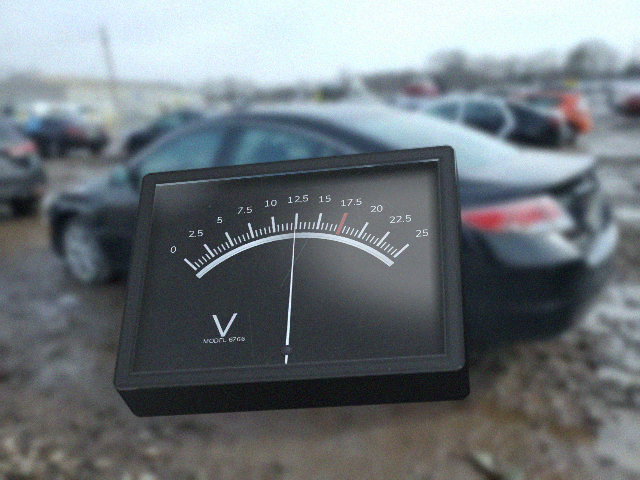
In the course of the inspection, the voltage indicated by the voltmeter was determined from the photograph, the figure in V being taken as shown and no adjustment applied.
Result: 12.5 V
